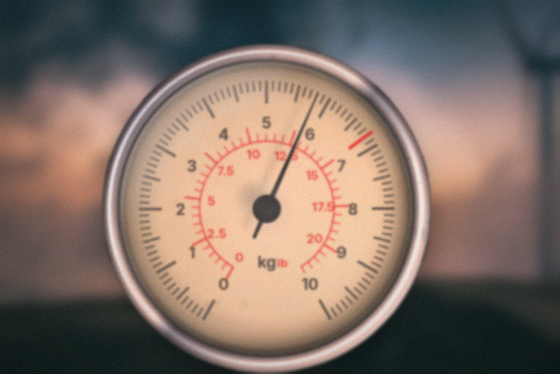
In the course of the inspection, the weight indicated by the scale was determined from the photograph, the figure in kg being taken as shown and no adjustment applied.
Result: 5.8 kg
